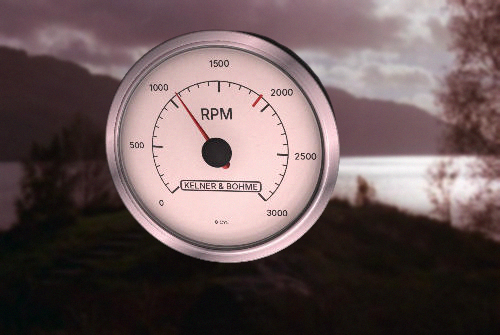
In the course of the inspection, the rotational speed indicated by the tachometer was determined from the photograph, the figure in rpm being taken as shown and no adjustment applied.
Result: 1100 rpm
